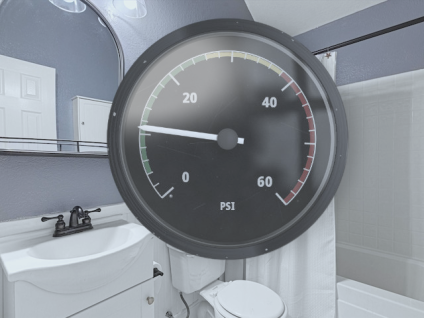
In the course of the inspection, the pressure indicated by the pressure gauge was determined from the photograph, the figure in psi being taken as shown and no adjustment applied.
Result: 11 psi
